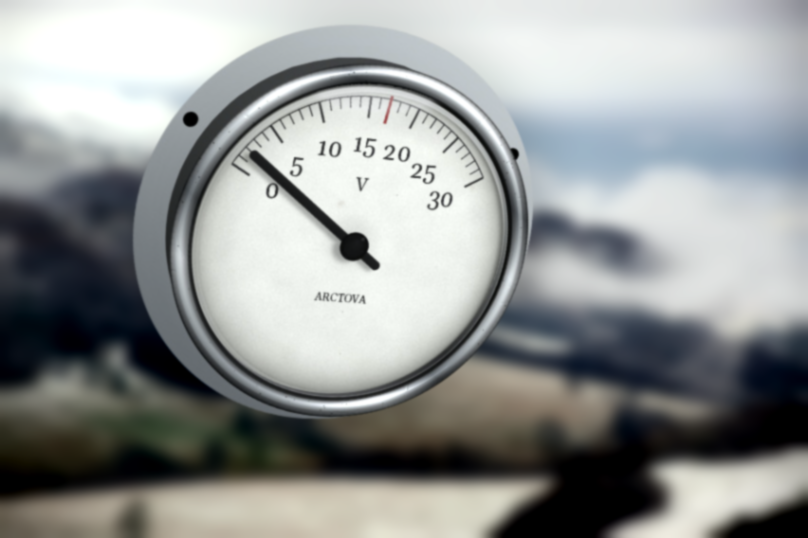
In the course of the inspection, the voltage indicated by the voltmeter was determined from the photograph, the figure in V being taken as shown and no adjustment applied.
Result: 2 V
